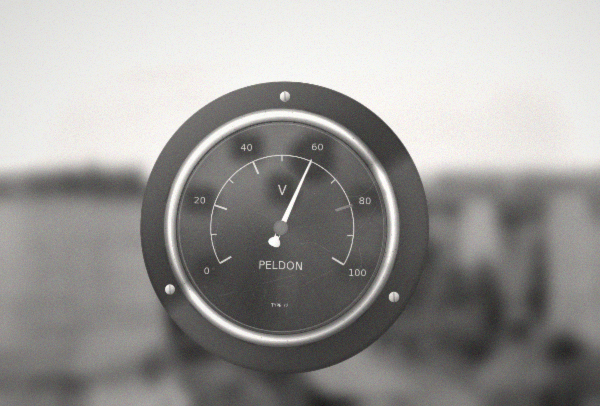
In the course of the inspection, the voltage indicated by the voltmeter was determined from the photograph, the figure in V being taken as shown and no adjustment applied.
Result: 60 V
